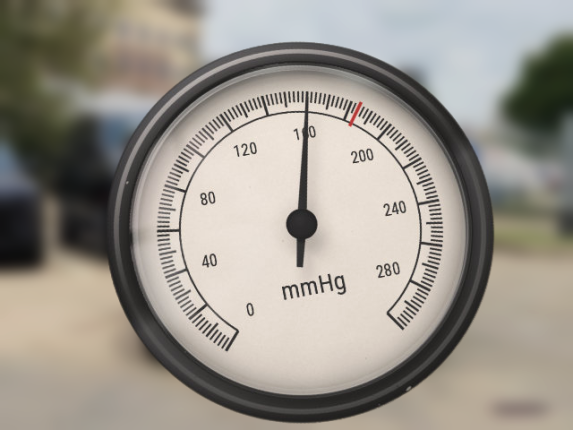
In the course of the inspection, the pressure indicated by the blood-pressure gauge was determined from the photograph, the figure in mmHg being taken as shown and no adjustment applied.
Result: 160 mmHg
